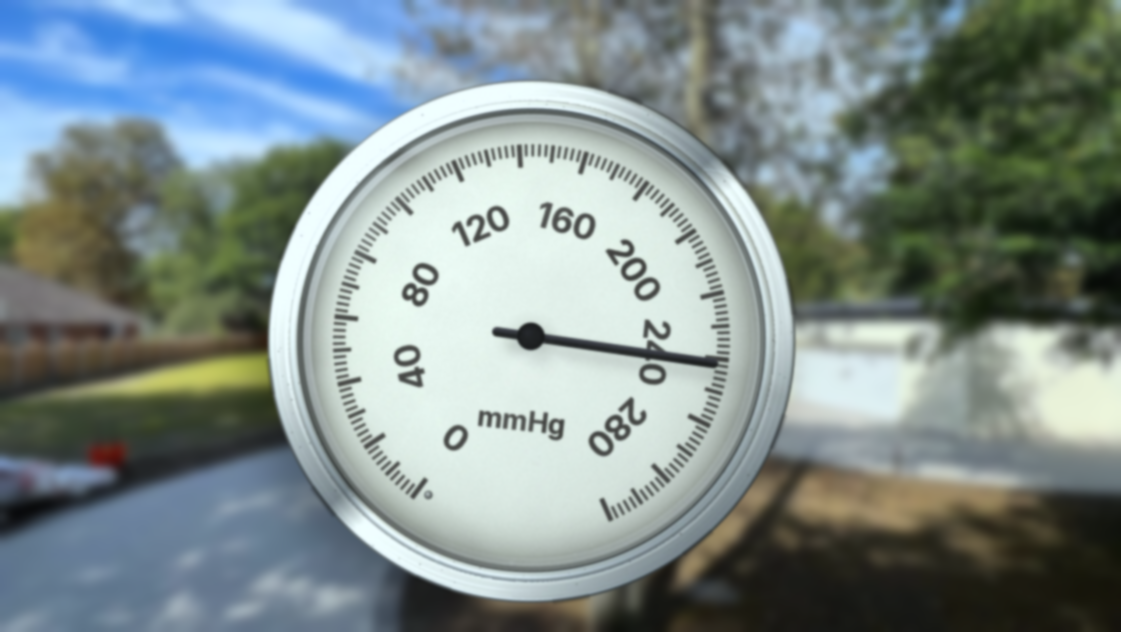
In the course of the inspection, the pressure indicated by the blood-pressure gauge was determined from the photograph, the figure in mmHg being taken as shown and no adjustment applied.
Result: 242 mmHg
